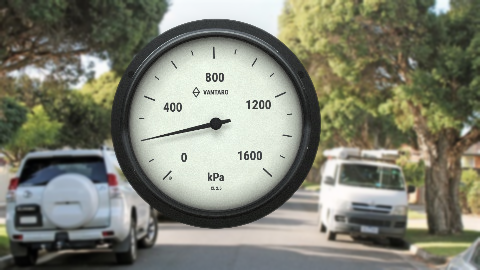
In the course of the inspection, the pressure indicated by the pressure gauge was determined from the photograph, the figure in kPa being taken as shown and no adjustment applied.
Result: 200 kPa
